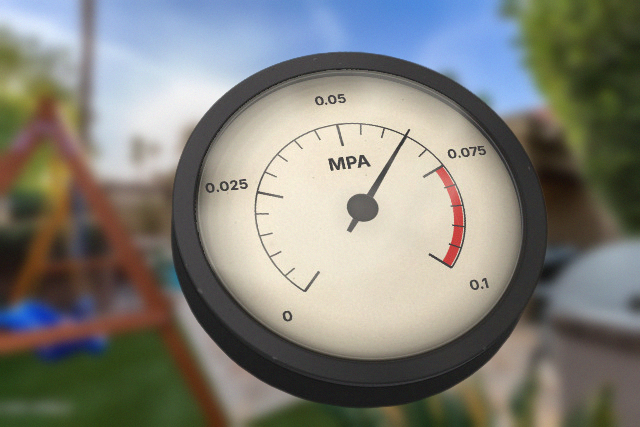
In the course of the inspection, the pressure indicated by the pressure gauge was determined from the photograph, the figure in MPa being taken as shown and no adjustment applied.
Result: 0.065 MPa
